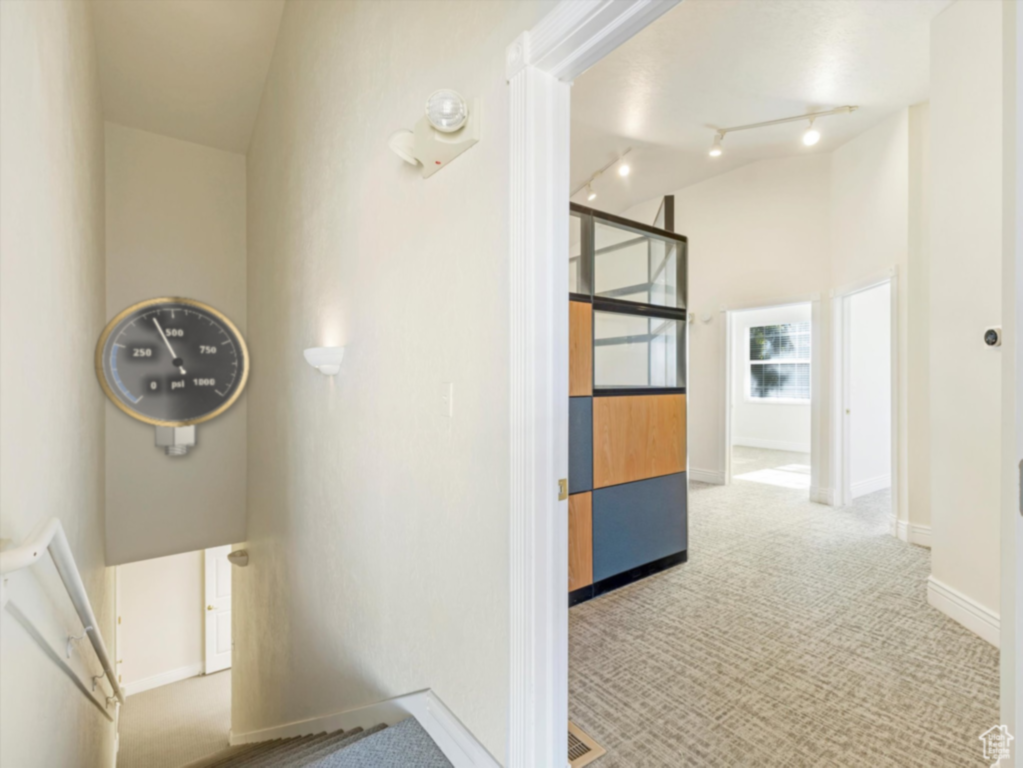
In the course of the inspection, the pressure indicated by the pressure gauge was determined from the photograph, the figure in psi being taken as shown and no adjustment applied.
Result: 425 psi
